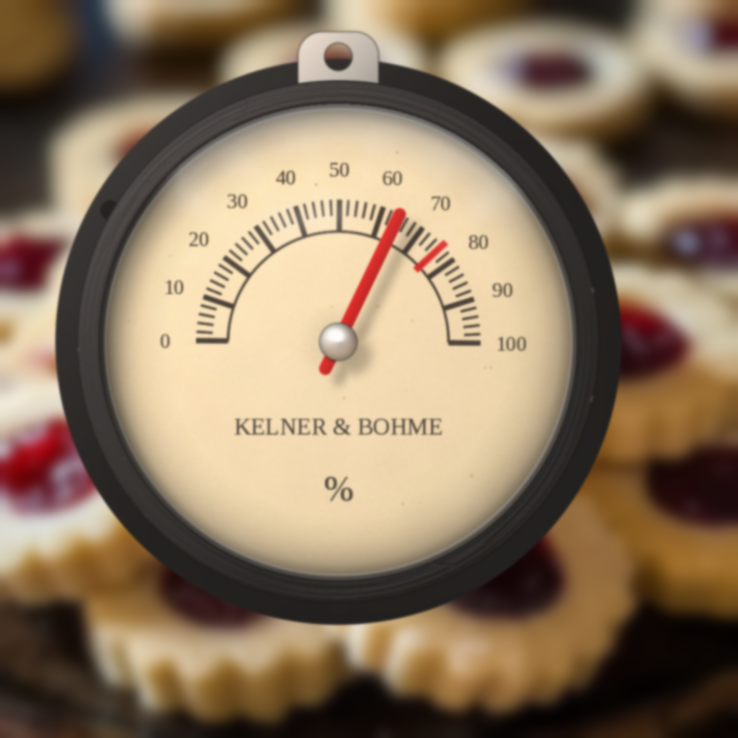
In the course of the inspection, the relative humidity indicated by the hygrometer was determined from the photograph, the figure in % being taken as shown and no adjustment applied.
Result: 64 %
